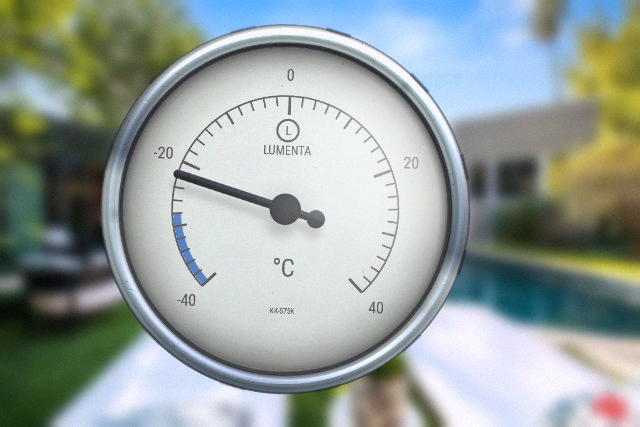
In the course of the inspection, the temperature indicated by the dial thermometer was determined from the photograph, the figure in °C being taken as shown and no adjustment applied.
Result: -22 °C
